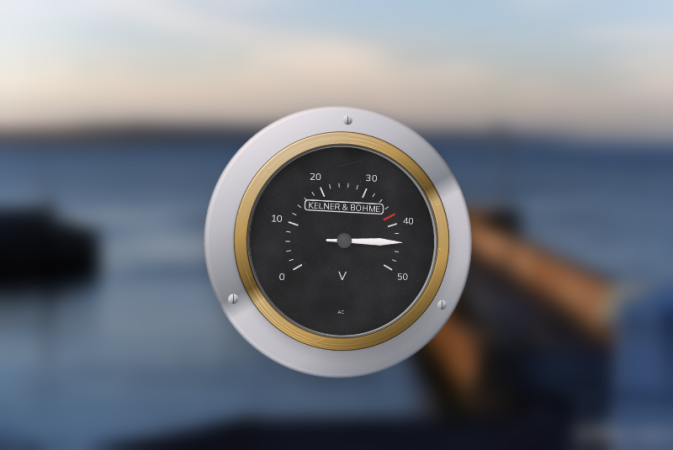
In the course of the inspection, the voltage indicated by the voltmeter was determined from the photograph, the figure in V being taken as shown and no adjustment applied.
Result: 44 V
